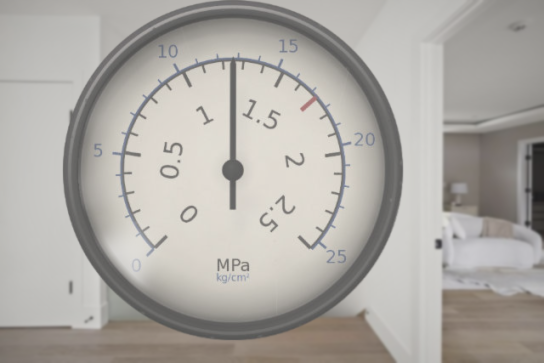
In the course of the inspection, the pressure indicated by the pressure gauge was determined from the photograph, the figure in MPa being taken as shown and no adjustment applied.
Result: 1.25 MPa
